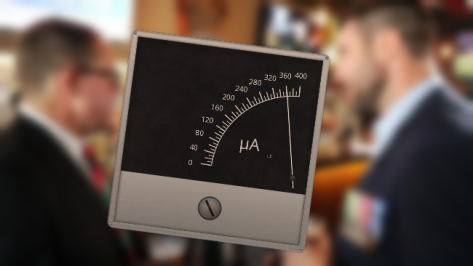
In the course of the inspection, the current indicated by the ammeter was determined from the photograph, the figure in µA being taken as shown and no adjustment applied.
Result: 360 µA
